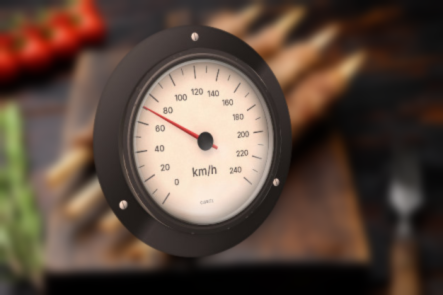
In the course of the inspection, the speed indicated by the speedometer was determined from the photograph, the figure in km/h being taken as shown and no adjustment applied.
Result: 70 km/h
